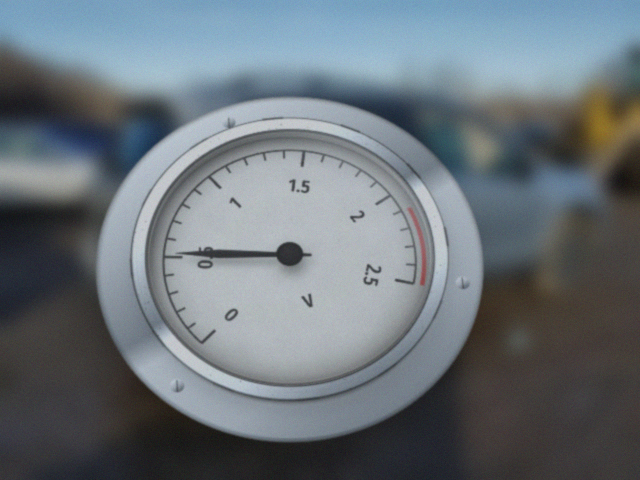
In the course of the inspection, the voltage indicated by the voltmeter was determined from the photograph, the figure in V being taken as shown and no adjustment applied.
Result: 0.5 V
